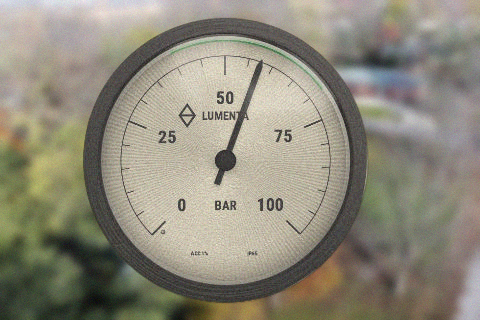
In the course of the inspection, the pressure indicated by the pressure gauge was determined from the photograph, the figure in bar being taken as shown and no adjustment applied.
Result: 57.5 bar
